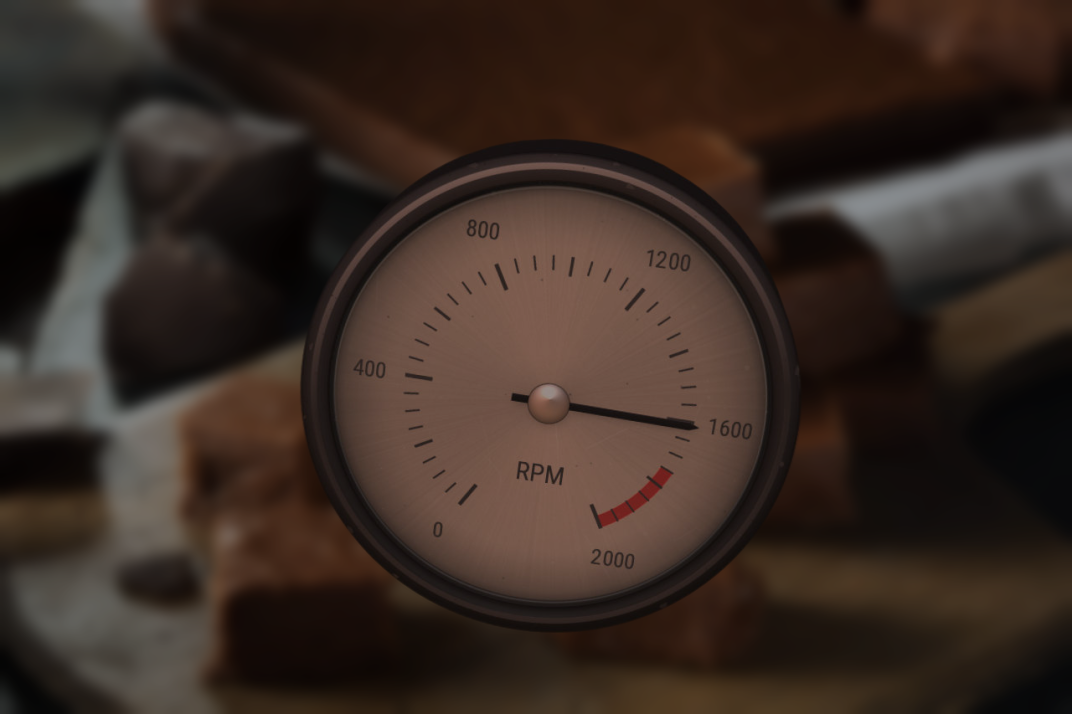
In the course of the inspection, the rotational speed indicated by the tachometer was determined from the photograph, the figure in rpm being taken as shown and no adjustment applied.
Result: 1600 rpm
